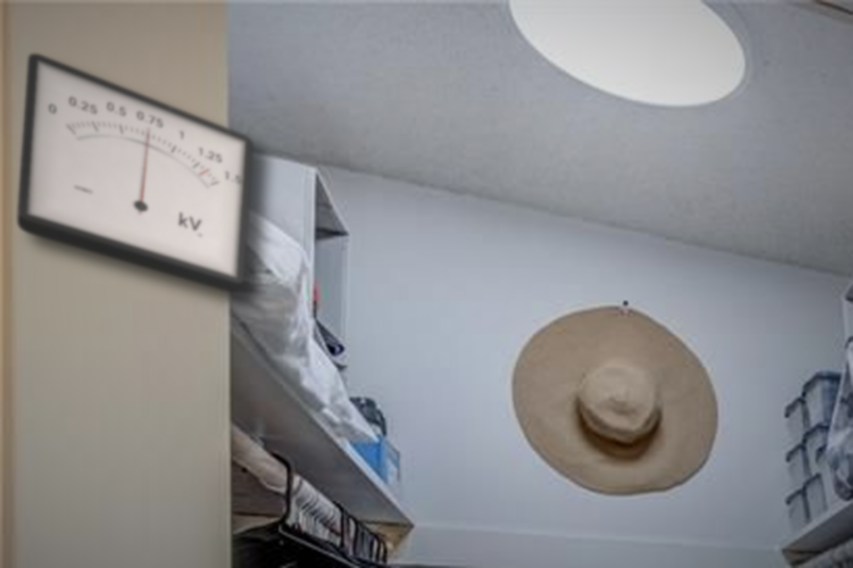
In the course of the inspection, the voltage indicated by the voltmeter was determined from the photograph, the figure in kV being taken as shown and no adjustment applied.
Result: 0.75 kV
